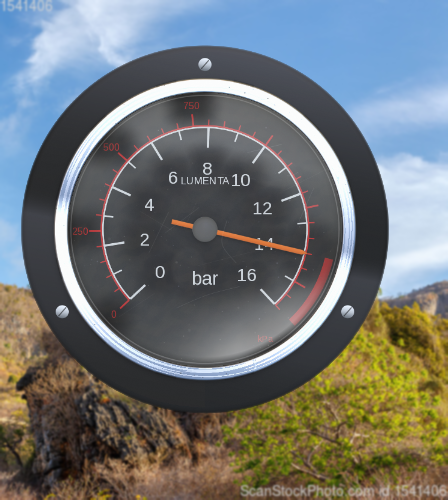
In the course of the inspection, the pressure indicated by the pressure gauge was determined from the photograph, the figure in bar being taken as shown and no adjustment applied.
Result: 14 bar
